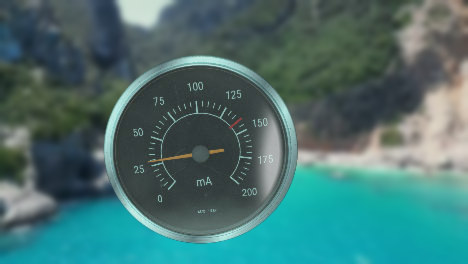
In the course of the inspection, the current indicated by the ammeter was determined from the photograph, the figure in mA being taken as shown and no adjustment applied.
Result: 30 mA
